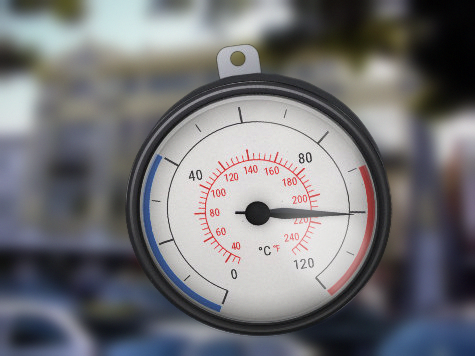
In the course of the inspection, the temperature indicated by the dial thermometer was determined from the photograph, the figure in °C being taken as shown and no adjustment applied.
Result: 100 °C
